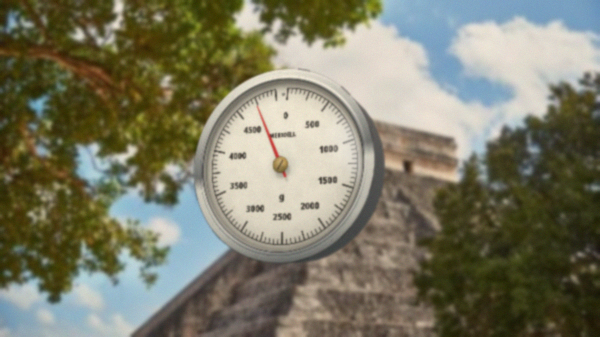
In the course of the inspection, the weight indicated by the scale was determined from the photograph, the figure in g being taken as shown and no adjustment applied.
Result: 4750 g
